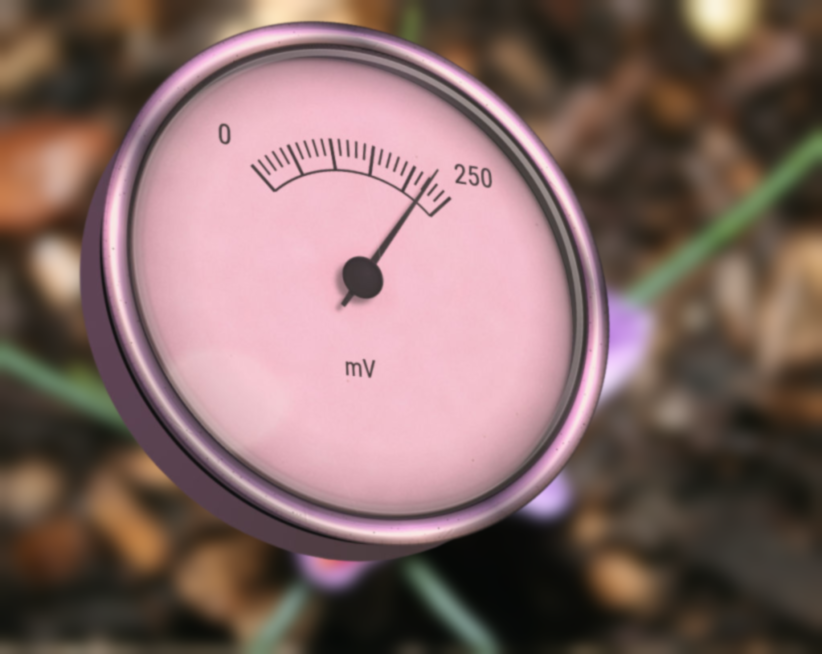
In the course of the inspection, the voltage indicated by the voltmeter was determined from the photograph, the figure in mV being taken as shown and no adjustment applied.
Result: 220 mV
